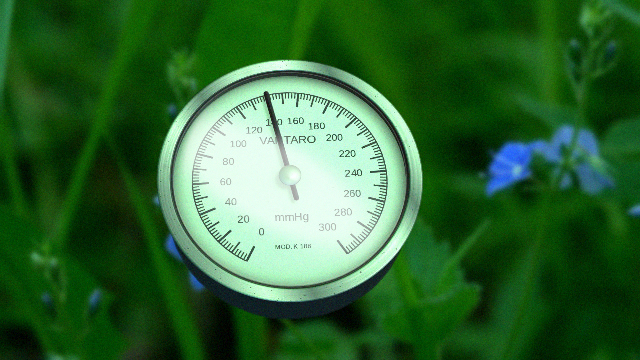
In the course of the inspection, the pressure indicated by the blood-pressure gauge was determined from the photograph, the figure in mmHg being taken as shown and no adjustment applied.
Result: 140 mmHg
